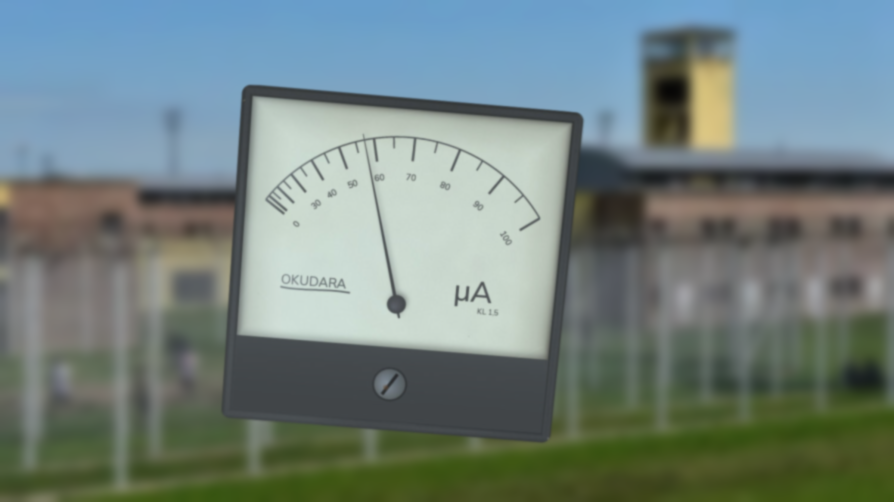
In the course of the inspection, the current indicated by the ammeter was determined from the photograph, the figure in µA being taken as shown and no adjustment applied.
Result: 57.5 µA
